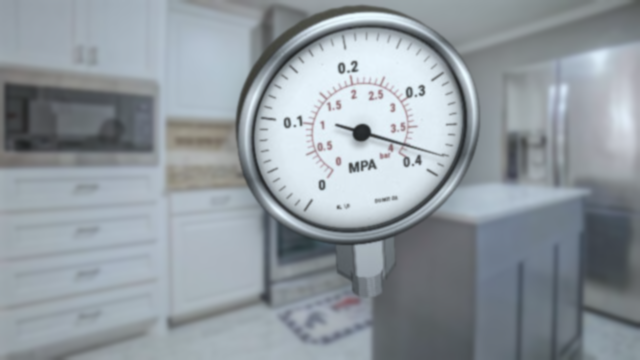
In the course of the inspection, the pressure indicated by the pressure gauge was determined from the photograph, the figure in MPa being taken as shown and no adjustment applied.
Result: 0.38 MPa
